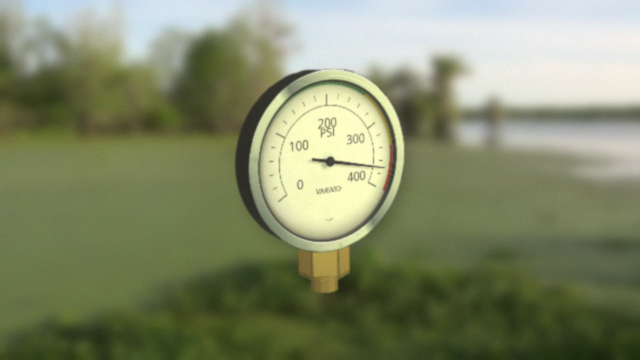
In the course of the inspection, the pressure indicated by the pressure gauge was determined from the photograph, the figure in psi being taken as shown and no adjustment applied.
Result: 370 psi
